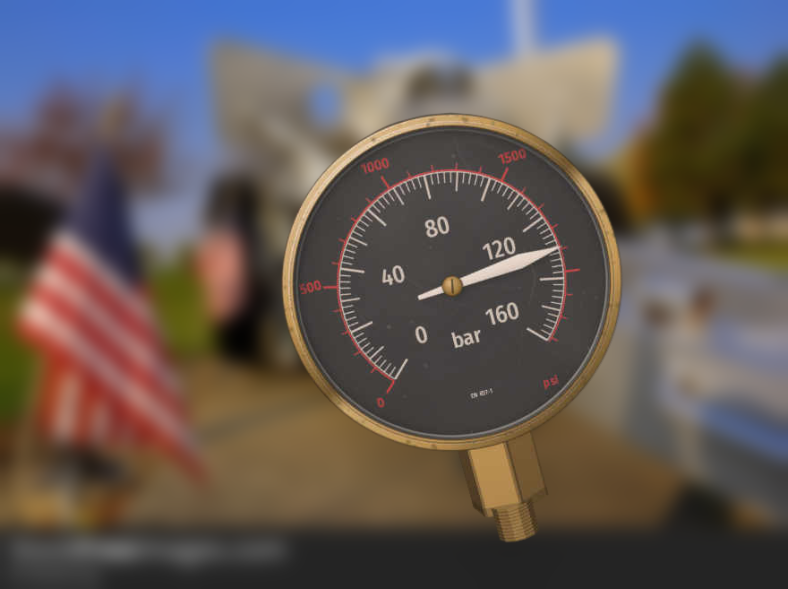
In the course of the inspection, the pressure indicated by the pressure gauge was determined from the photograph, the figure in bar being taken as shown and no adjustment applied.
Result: 130 bar
